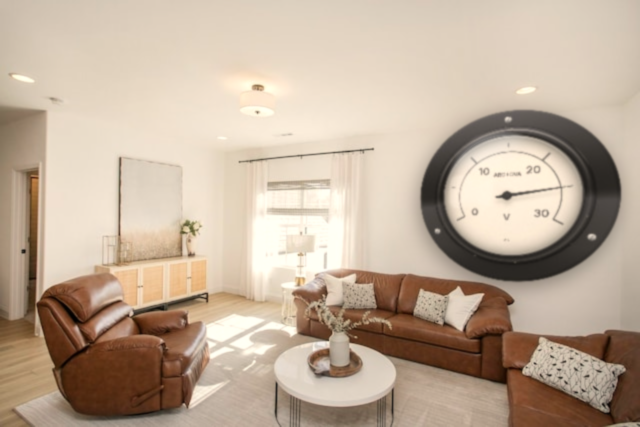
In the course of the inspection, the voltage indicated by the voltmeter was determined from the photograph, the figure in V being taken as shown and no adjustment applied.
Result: 25 V
